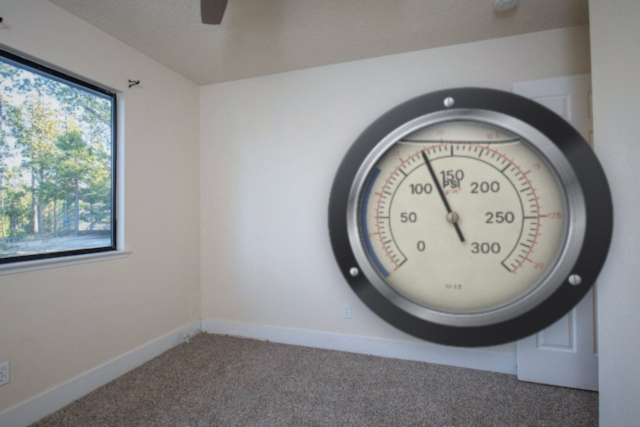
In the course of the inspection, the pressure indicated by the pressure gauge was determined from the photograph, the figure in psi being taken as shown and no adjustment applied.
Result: 125 psi
